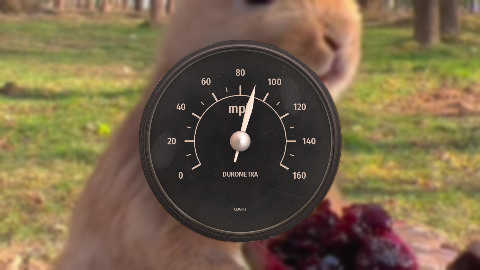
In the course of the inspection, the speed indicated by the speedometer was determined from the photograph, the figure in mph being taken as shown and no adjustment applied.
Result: 90 mph
